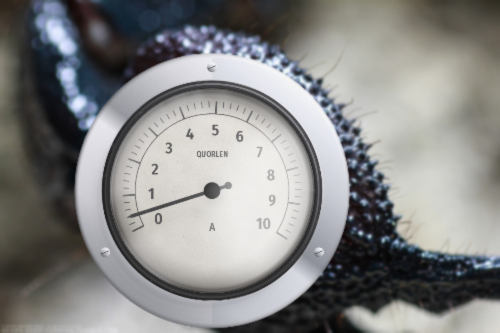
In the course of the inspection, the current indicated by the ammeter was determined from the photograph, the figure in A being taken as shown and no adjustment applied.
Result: 0.4 A
